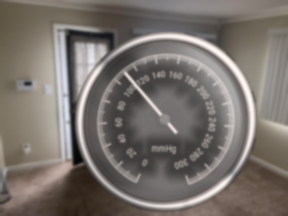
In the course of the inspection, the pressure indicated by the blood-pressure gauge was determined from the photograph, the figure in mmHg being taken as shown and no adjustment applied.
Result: 110 mmHg
